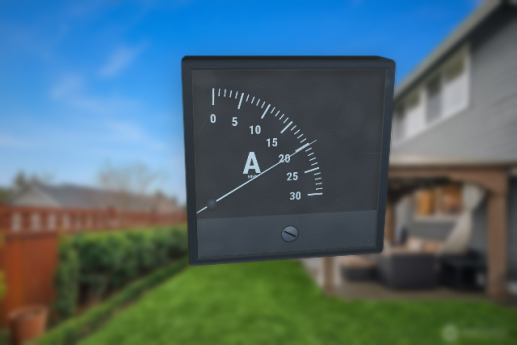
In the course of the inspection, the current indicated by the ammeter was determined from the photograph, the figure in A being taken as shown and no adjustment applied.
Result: 20 A
